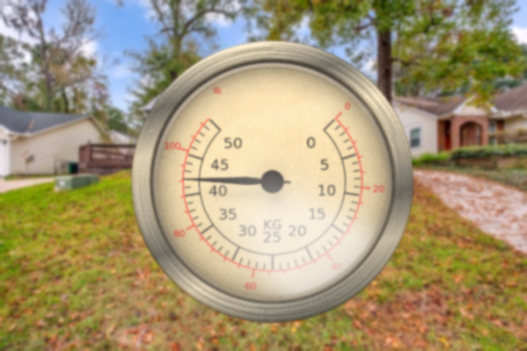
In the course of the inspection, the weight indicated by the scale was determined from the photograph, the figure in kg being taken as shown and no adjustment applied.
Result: 42 kg
